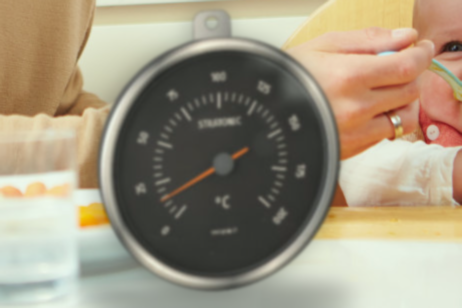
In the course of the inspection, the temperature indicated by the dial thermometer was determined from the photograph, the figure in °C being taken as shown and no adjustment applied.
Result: 15 °C
